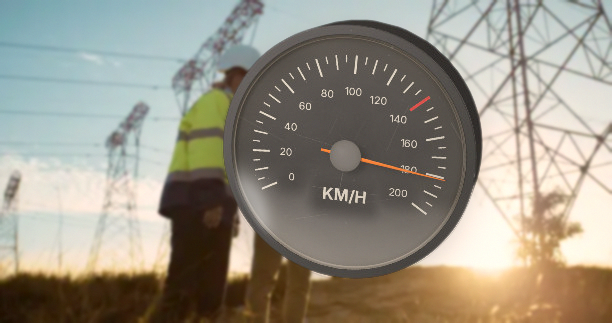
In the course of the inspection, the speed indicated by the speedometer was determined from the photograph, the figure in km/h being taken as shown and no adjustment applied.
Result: 180 km/h
